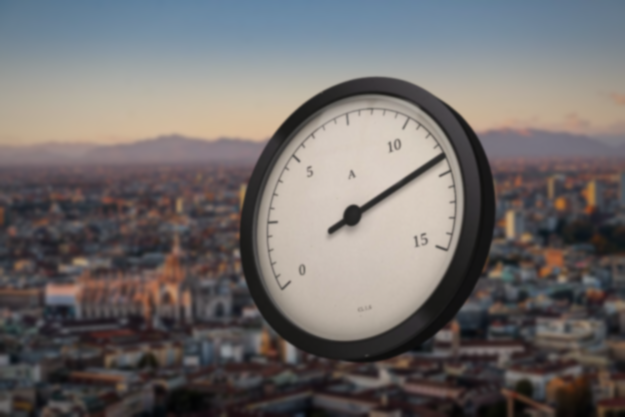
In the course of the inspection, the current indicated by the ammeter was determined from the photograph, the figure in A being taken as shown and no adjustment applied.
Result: 12 A
